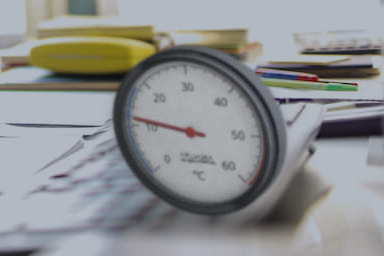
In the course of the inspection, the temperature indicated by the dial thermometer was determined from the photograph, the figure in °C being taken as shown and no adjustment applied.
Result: 12 °C
